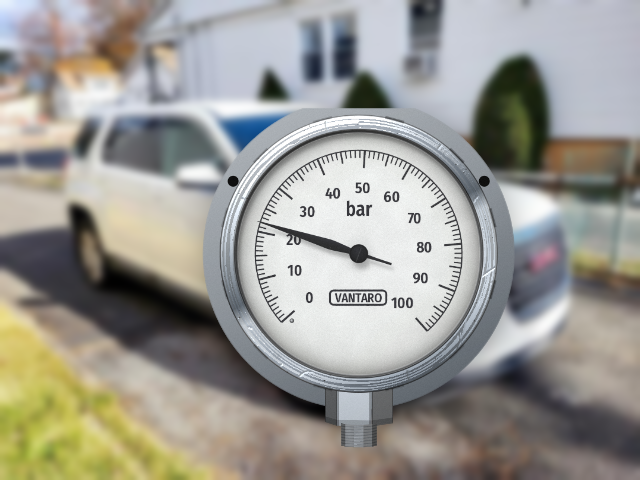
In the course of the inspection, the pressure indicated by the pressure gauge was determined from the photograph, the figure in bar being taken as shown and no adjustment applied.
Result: 22 bar
